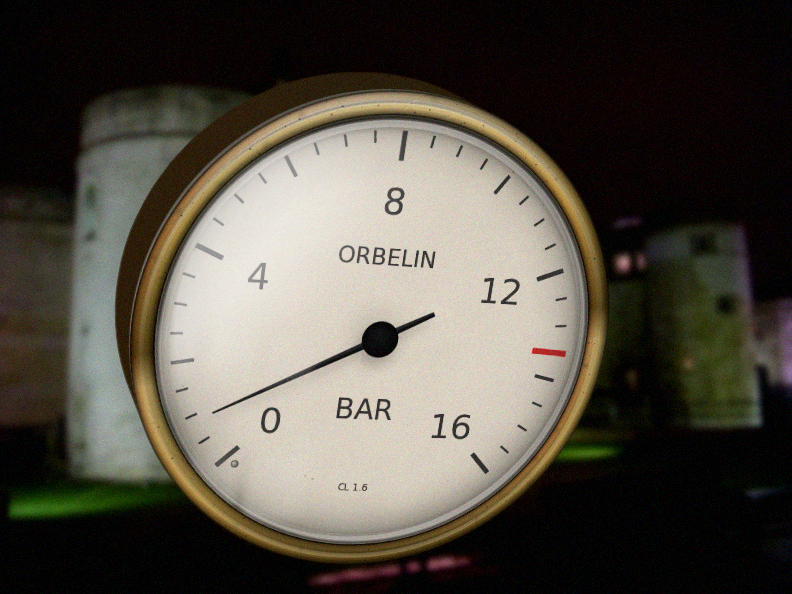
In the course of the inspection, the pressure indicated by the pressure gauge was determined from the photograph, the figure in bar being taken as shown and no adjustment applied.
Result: 1 bar
